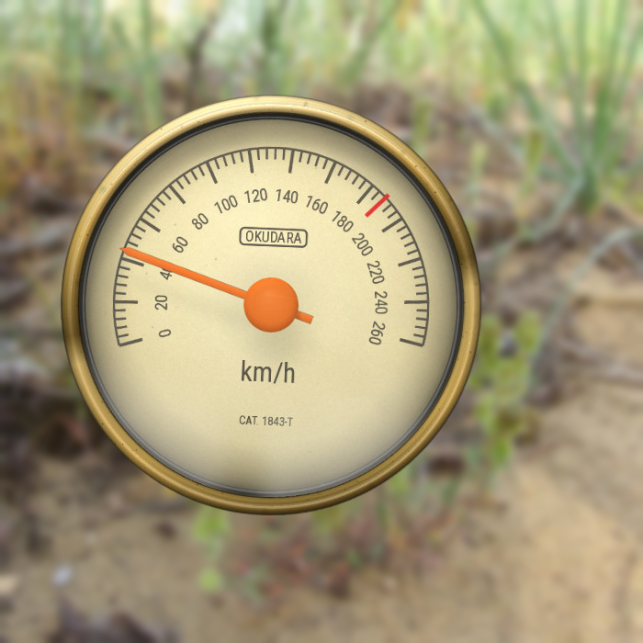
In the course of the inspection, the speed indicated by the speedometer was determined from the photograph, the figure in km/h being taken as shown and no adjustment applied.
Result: 44 km/h
